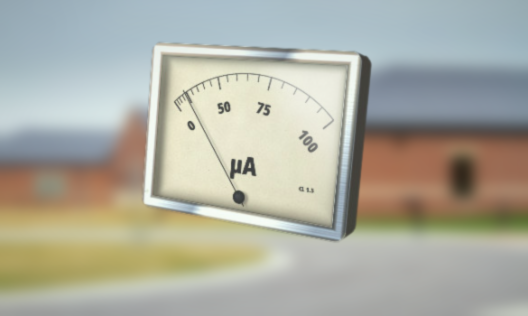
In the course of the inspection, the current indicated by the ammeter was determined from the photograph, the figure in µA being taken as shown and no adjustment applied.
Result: 25 µA
